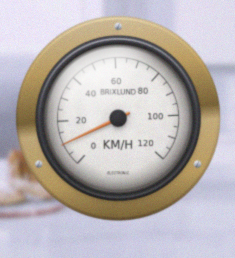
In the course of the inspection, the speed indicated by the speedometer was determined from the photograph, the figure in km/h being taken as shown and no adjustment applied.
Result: 10 km/h
